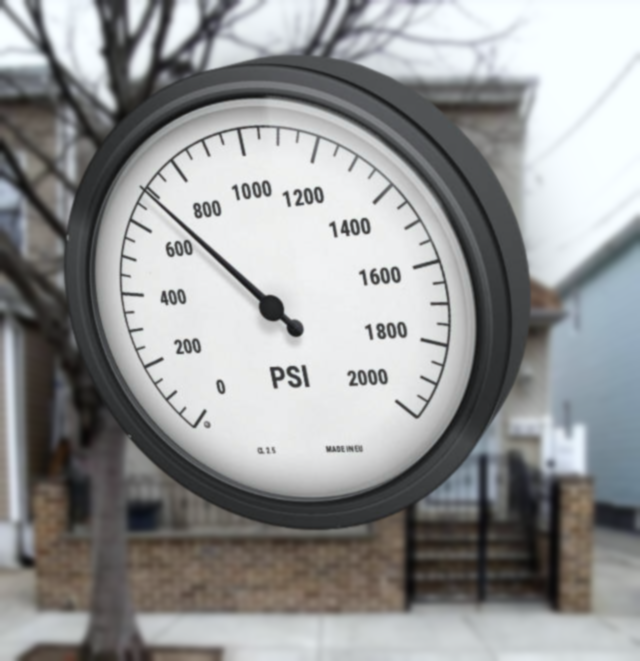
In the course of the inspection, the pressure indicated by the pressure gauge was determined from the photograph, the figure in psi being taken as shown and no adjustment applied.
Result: 700 psi
